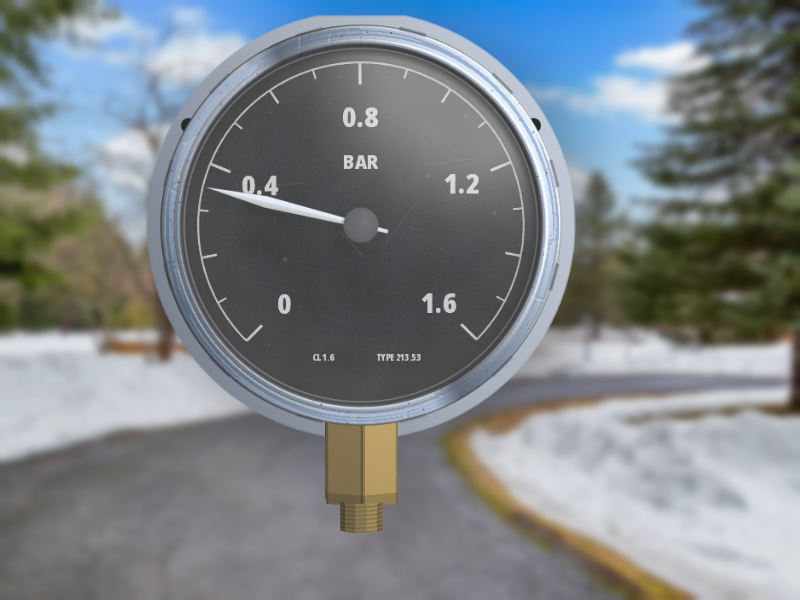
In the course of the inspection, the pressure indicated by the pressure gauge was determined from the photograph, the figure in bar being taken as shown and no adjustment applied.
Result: 0.35 bar
